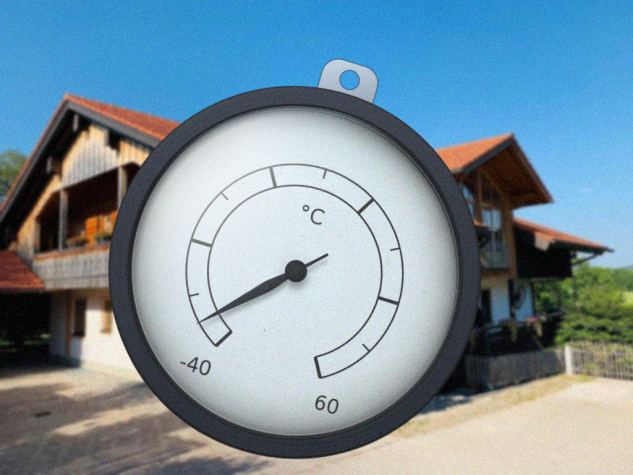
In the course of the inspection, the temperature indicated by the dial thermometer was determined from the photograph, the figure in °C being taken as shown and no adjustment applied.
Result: -35 °C
